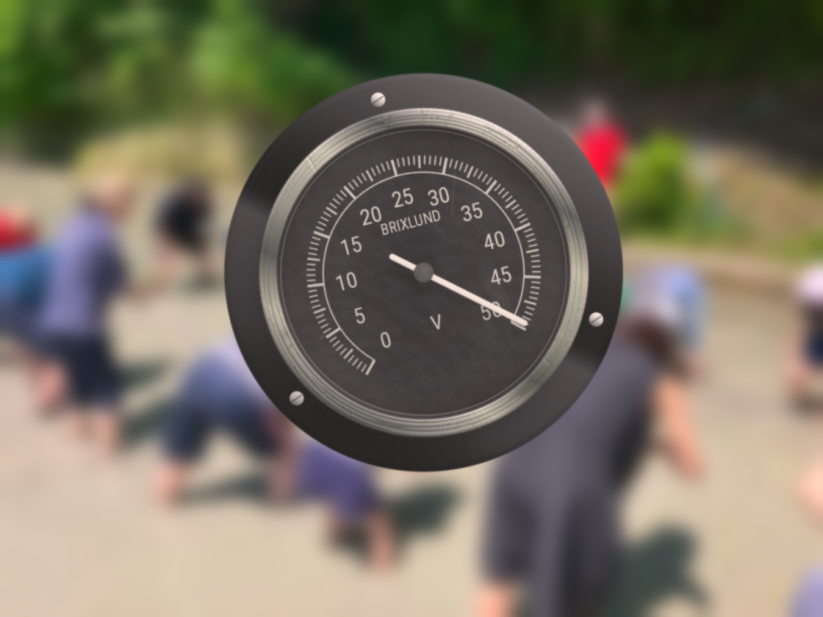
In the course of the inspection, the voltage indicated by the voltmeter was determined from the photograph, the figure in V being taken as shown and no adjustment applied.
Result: 49.5 V
